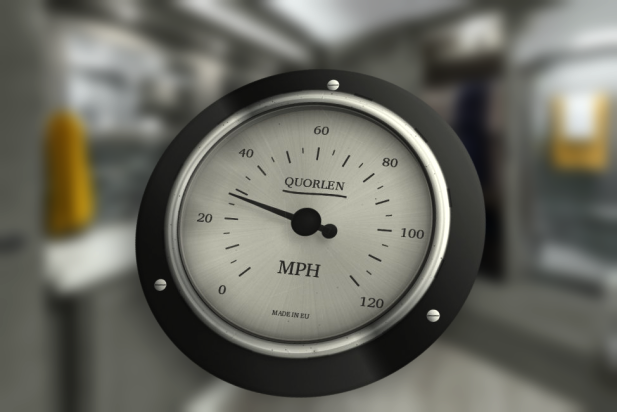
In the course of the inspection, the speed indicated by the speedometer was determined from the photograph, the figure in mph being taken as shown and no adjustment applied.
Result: 27.5 mph
